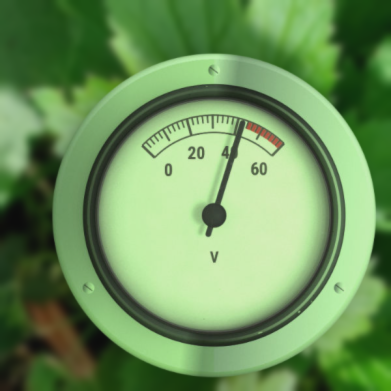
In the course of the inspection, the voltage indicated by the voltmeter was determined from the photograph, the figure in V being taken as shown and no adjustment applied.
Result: 42 V
